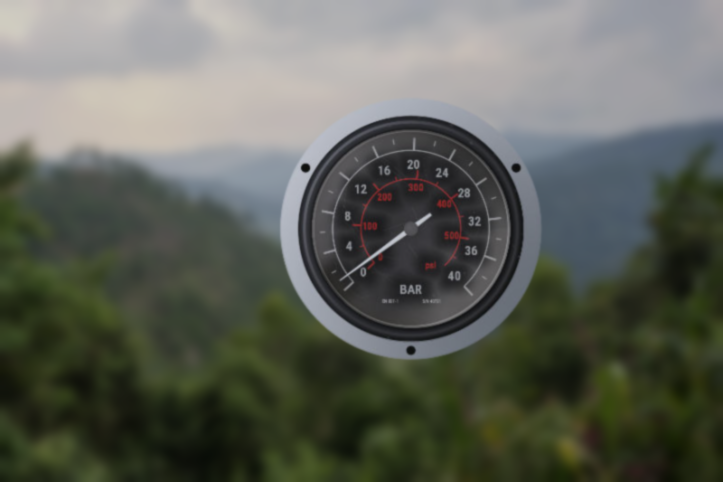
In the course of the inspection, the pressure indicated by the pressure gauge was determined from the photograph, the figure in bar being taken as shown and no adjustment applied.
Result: 1 bar
